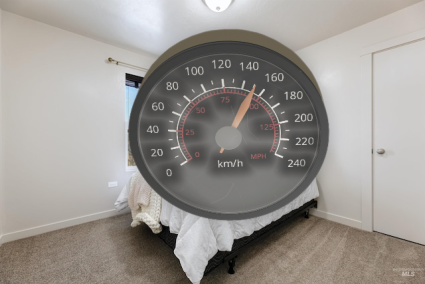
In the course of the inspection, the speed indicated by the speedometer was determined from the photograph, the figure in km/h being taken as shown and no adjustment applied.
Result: 150 km/h
